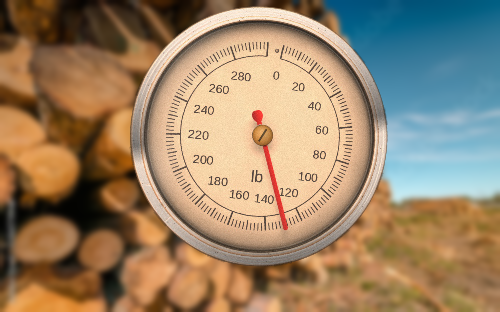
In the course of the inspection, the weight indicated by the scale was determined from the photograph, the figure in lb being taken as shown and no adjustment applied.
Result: 130 lb
